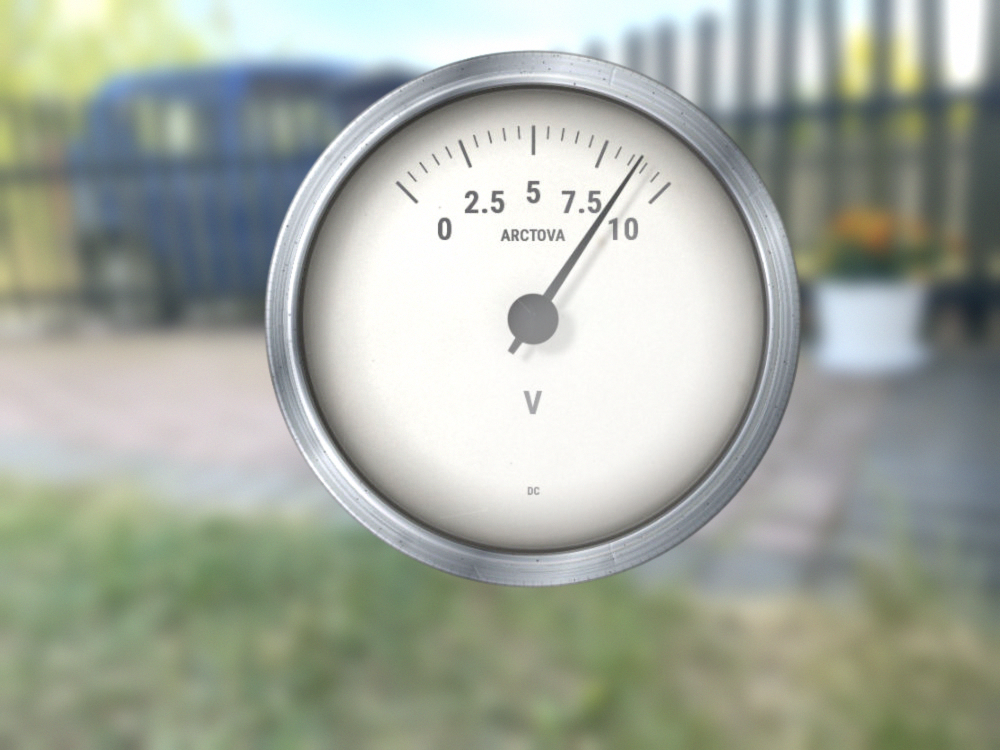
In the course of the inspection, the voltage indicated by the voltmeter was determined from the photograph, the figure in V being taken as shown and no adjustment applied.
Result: 8.75 V
